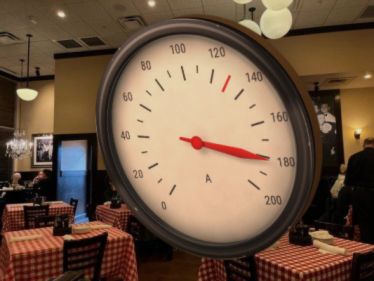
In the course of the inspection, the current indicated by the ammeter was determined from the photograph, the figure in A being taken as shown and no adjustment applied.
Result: 180 A
